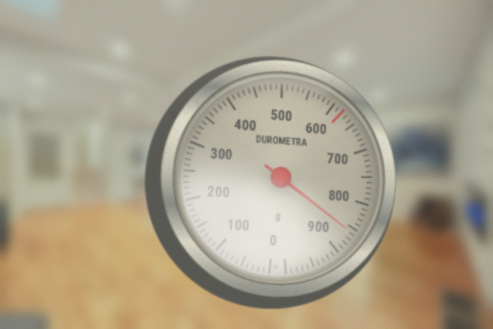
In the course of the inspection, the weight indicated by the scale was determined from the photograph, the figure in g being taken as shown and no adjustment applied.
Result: 860 g
